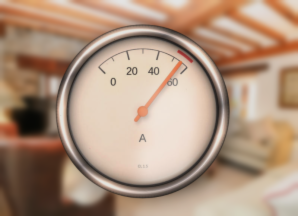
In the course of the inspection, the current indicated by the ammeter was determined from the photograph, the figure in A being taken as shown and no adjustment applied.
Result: 55 A
